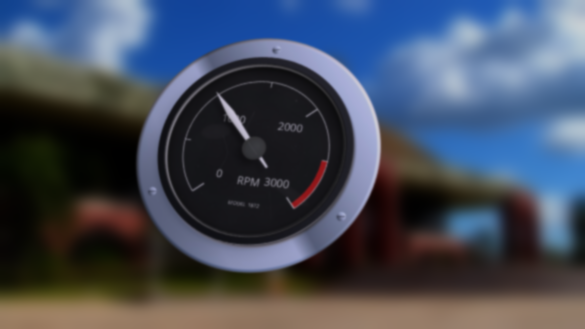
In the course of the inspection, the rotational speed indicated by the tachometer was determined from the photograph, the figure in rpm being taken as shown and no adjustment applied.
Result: 1000 rpm
